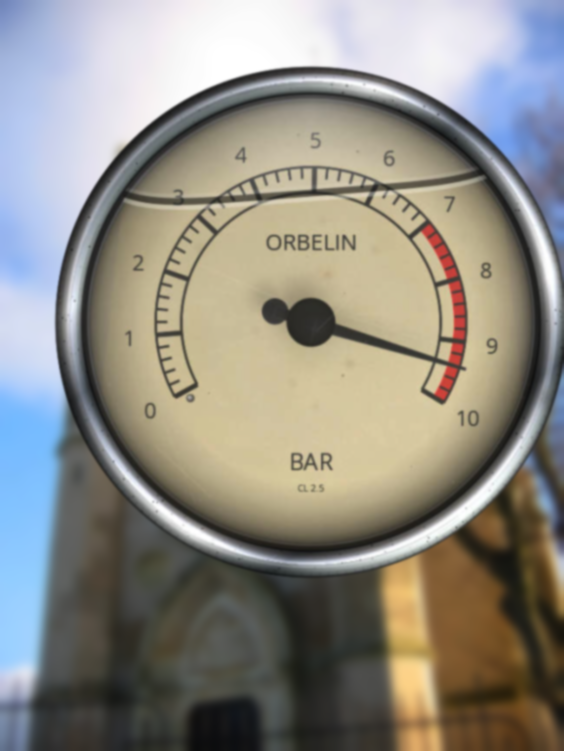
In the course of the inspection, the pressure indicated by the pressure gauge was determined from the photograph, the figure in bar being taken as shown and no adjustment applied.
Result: 9.4 bar
